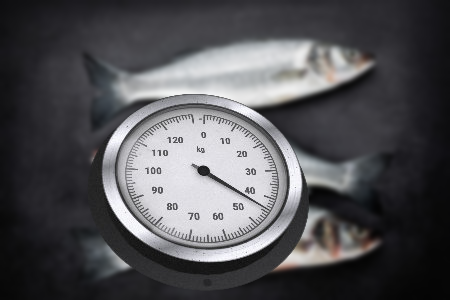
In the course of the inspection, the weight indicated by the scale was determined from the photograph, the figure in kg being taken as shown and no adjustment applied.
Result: 45 kg
